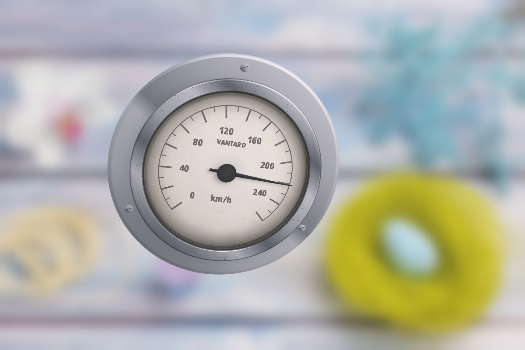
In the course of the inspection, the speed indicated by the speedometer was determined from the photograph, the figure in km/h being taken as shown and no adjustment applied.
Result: 220 km/h
